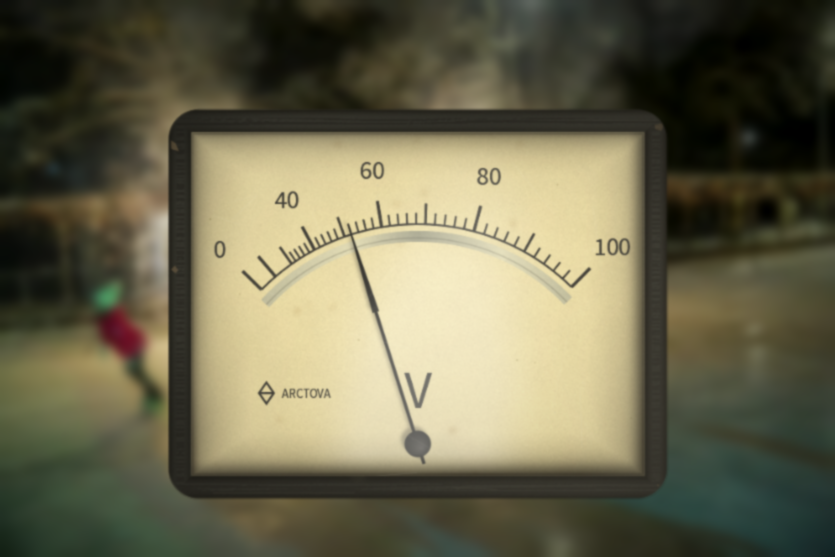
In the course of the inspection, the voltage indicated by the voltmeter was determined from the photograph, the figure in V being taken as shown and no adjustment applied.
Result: 52 V
